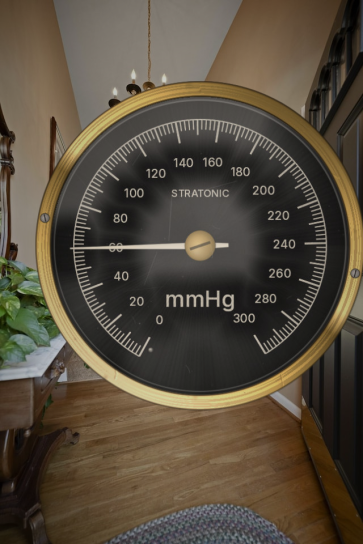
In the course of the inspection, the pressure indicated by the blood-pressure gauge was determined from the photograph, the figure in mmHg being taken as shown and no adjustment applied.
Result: 60 mmHg
